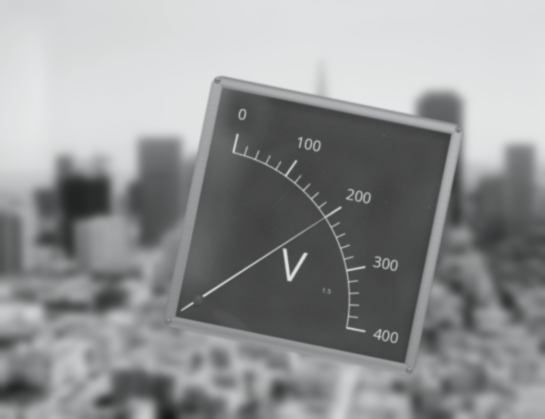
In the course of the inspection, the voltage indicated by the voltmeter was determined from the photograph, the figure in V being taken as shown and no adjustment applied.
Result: 200 V
